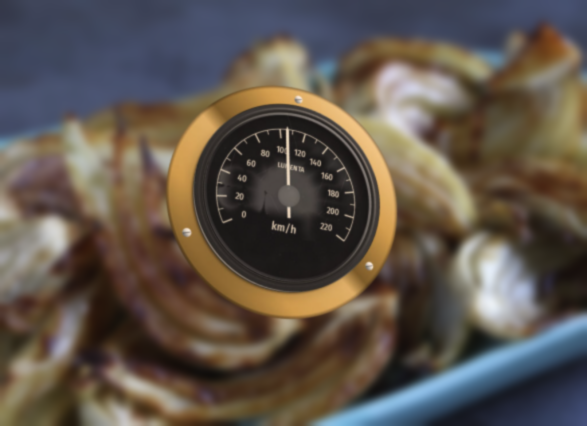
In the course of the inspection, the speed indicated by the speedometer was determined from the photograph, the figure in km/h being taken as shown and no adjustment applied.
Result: 105 km/h
